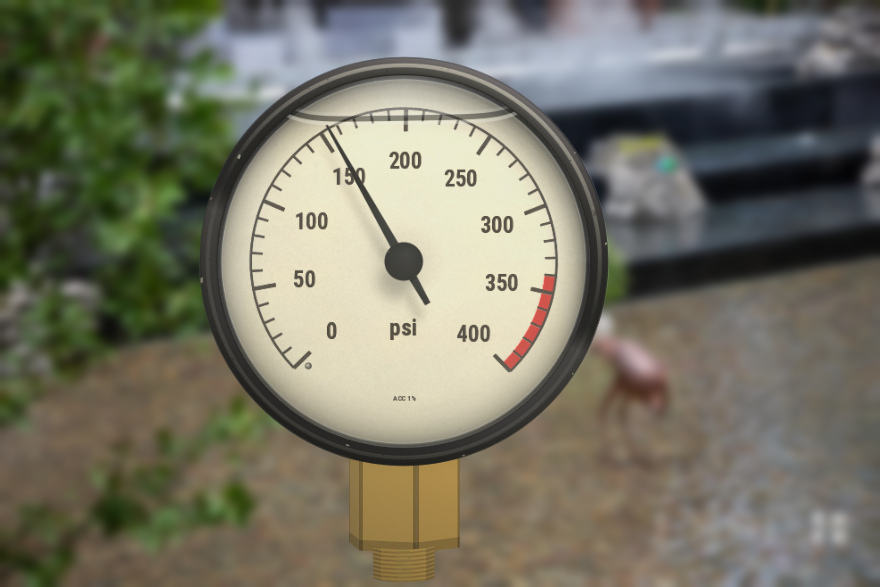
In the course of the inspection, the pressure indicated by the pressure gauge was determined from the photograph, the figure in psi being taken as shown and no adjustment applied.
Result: 155 psi
